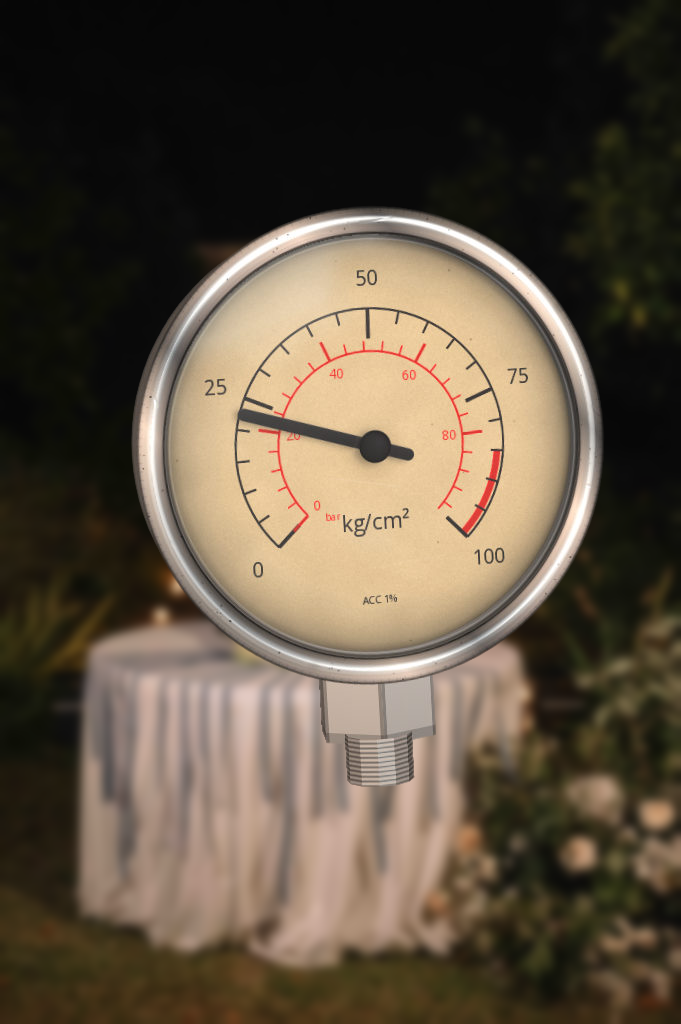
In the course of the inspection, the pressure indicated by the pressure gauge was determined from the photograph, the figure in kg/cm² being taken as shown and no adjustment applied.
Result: 22.5 kg/cm²
